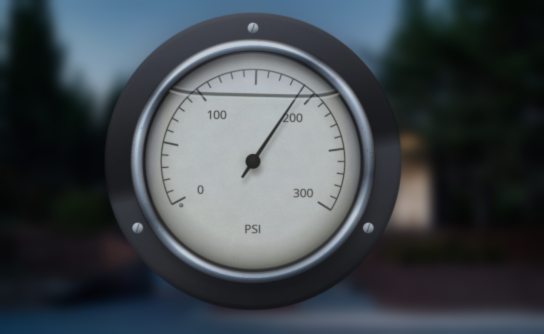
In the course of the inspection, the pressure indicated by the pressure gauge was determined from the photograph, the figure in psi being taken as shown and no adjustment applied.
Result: 190 psi
